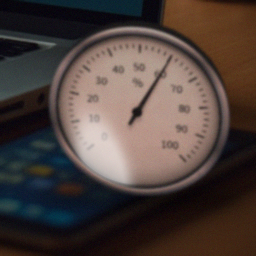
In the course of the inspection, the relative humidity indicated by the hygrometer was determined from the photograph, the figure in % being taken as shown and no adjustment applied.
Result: 60 %
